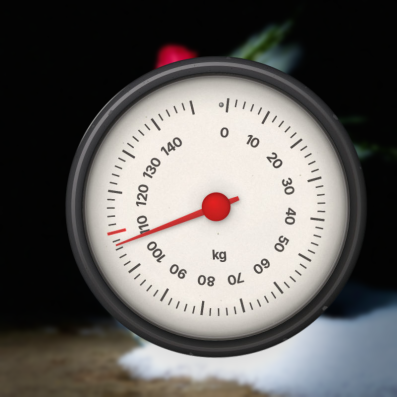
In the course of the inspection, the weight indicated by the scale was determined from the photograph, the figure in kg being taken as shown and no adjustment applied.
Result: 107 kg
